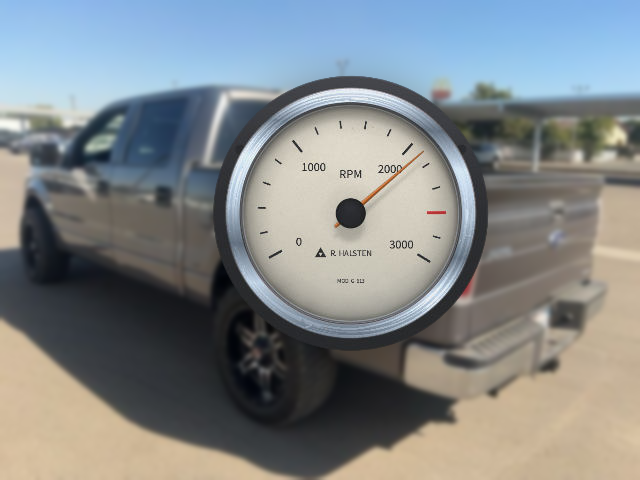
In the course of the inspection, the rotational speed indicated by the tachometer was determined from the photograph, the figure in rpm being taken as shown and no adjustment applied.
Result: 2100 rpm
